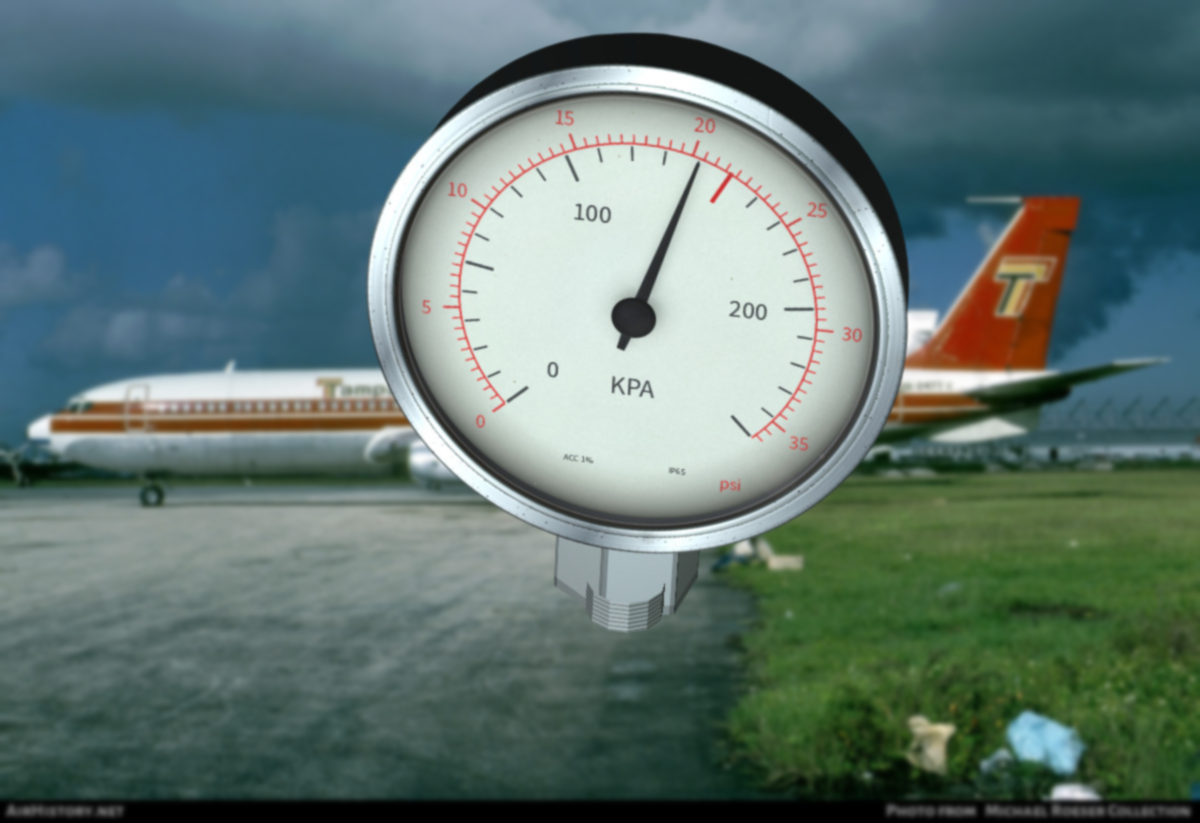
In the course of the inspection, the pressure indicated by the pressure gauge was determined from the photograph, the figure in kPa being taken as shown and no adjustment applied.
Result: 140 kPa
